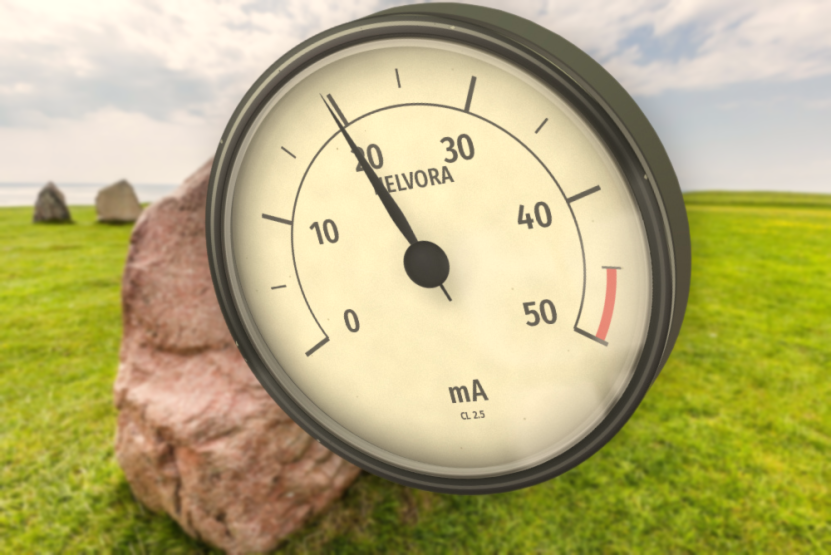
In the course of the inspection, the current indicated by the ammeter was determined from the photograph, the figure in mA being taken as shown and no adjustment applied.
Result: 20 mA
